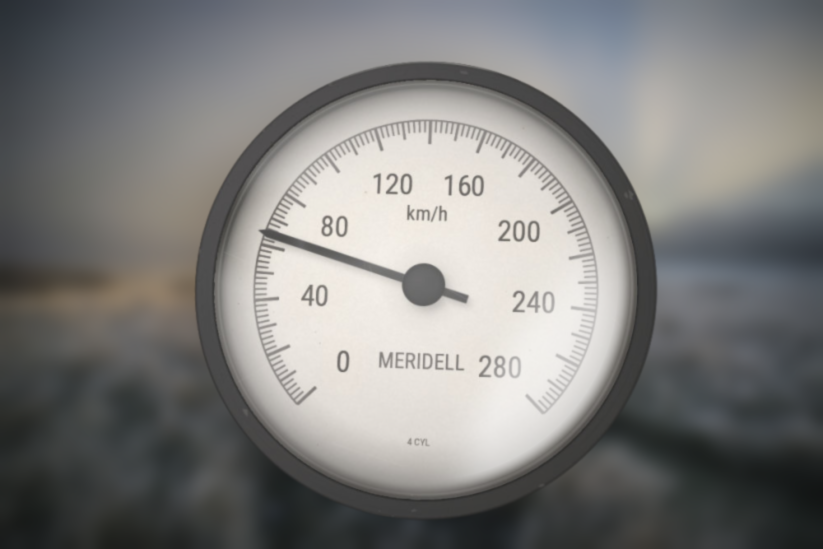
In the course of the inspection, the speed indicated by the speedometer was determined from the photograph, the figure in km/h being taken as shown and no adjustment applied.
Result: 64 km/h
